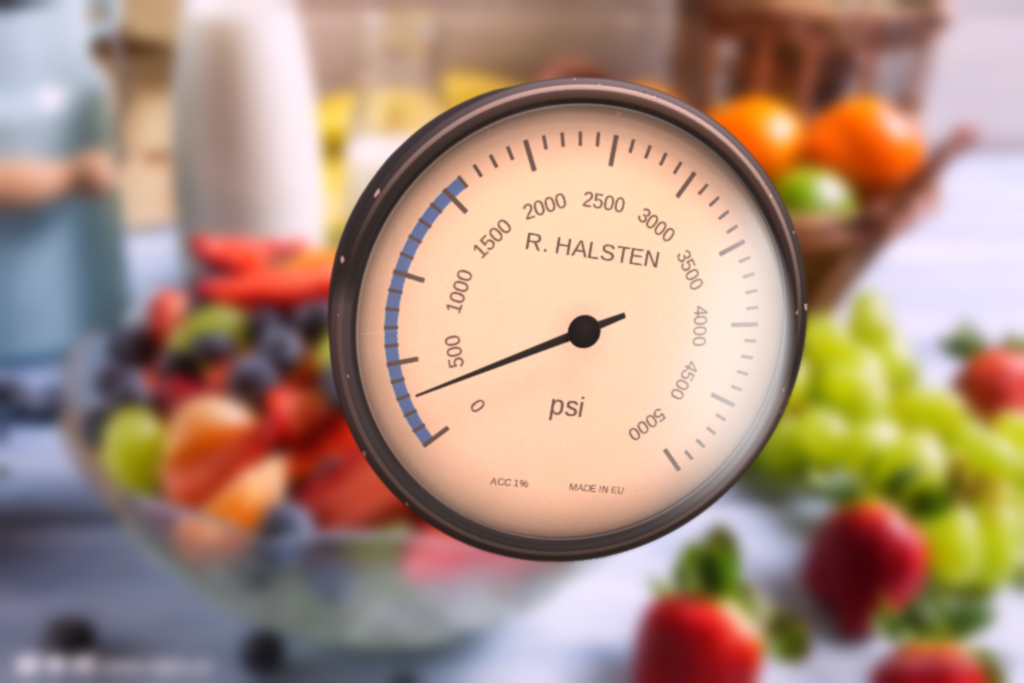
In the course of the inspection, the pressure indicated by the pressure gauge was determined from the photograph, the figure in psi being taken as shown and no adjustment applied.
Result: 300 psi
